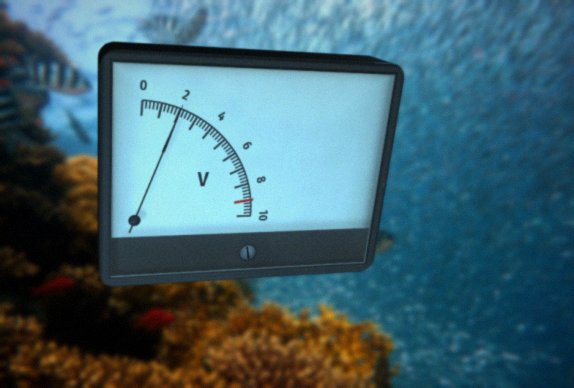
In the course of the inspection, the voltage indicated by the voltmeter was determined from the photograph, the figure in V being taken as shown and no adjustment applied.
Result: 2 V
